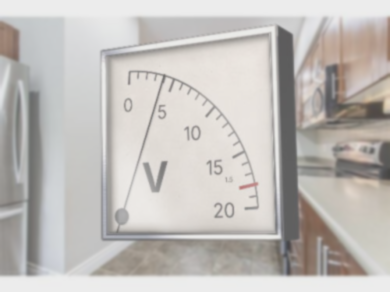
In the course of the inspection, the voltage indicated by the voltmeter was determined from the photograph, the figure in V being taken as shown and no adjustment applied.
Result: 4 V
